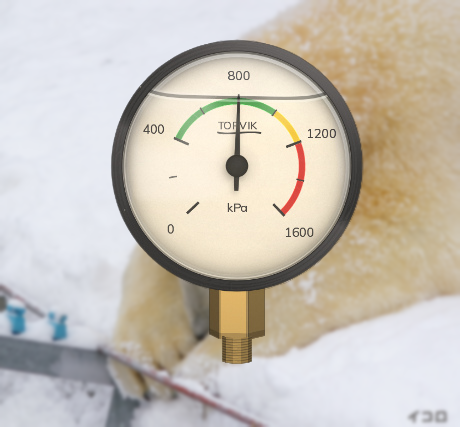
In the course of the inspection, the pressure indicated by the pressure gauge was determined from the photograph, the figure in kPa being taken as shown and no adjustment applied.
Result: 800 kPa
